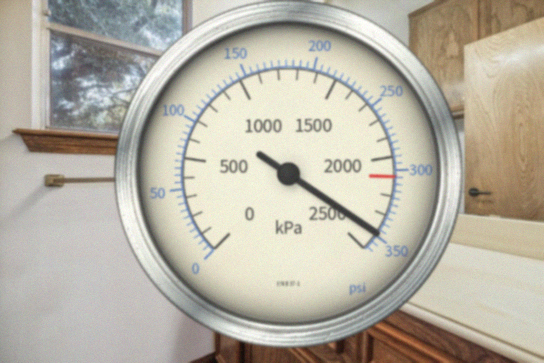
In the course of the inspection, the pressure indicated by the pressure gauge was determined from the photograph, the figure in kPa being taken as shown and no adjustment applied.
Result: 2400 kPa
